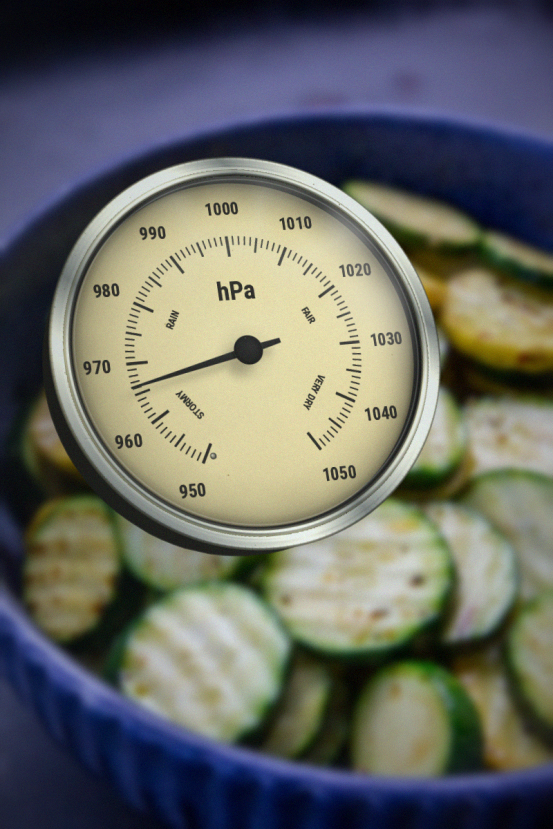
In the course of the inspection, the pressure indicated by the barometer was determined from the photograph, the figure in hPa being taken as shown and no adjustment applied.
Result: 966 hPa
